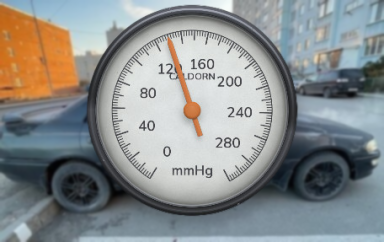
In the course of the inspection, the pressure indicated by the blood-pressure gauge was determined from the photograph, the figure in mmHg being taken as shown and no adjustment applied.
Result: 130 mmHg
